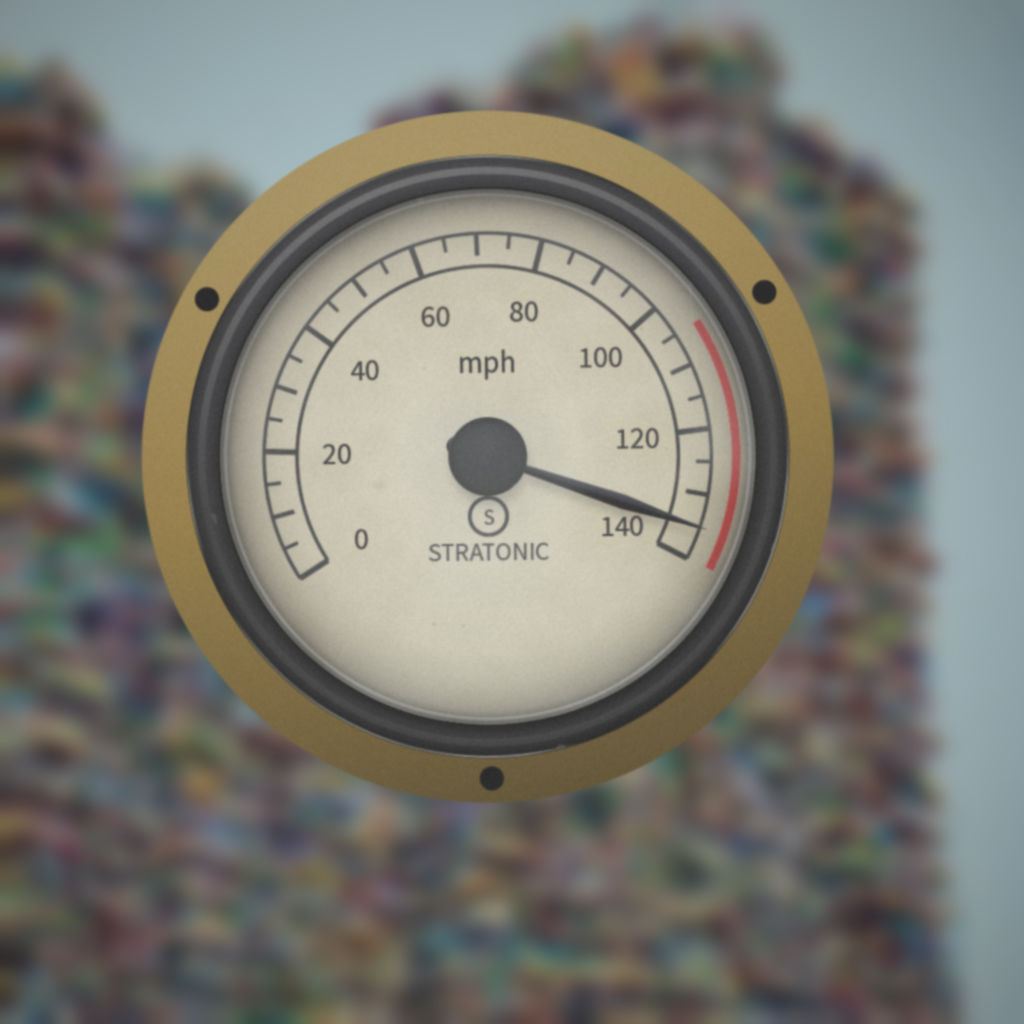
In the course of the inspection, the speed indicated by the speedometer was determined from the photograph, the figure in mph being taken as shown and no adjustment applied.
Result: 135 mph
